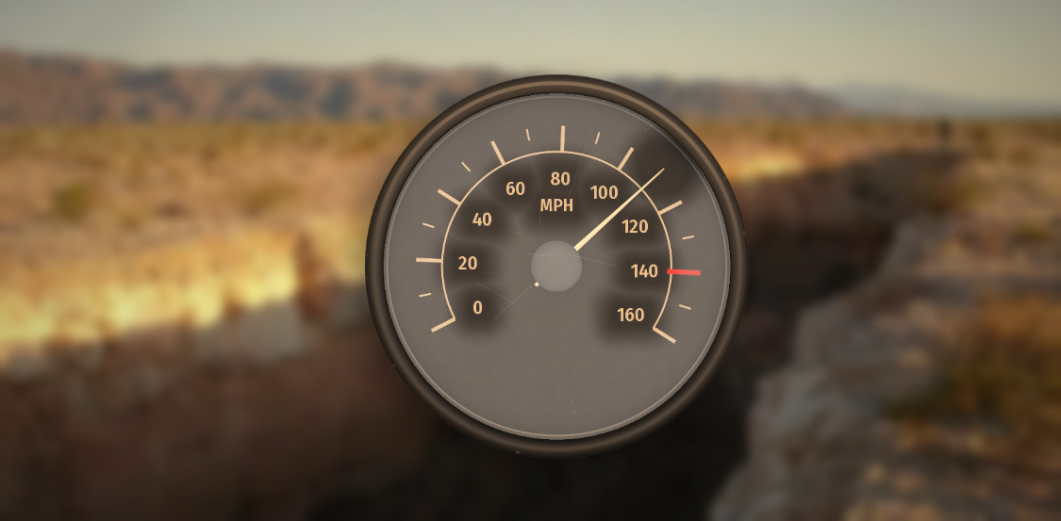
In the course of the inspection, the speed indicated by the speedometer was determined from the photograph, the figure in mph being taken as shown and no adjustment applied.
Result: 110 mph
